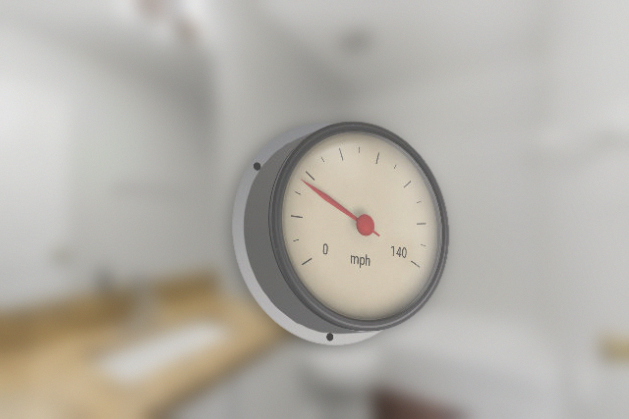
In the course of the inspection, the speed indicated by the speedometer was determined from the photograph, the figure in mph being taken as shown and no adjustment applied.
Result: 35 mph
